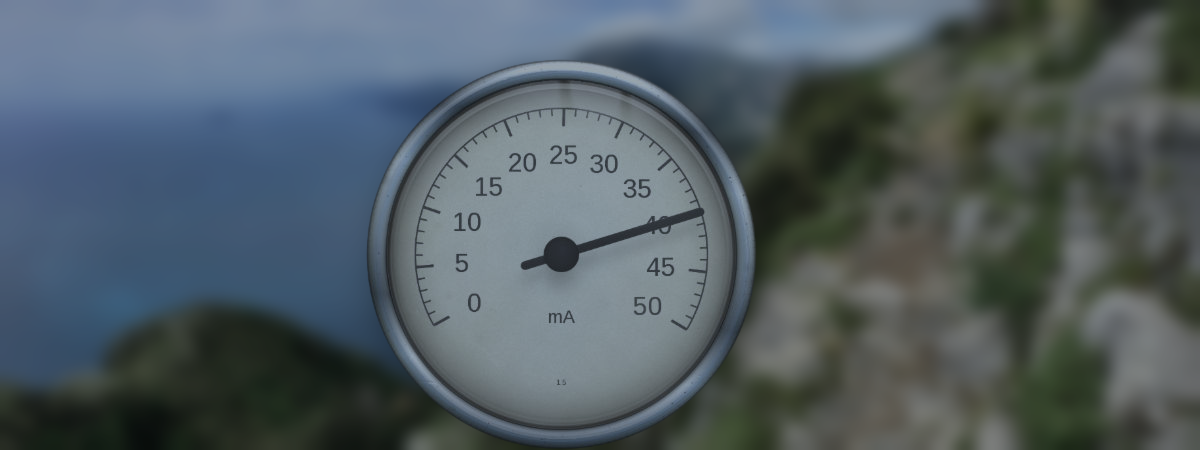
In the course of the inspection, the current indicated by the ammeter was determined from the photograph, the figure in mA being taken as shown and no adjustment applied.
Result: 40 mA
